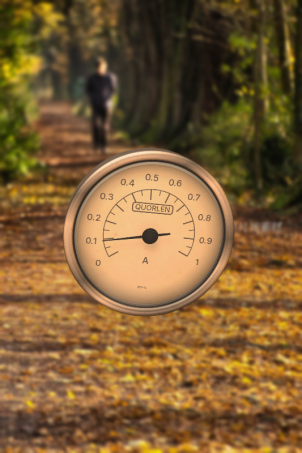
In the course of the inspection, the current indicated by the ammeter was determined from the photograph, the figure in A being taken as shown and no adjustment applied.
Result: 0.1 A
